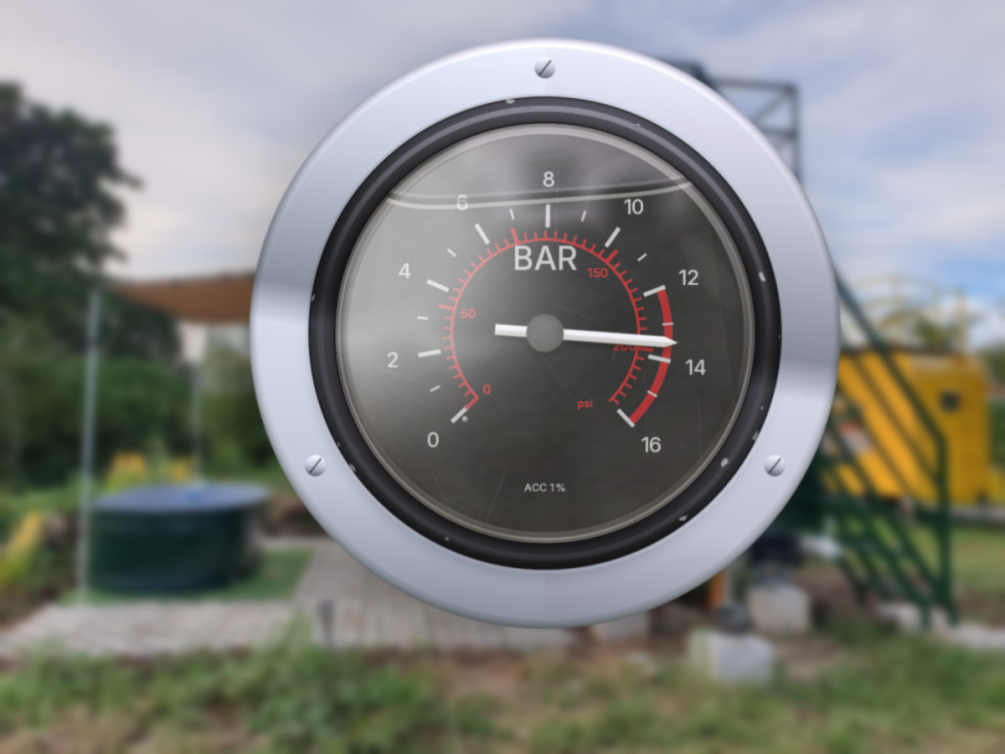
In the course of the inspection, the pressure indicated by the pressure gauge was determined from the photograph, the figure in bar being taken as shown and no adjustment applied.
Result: 13.5 bar
